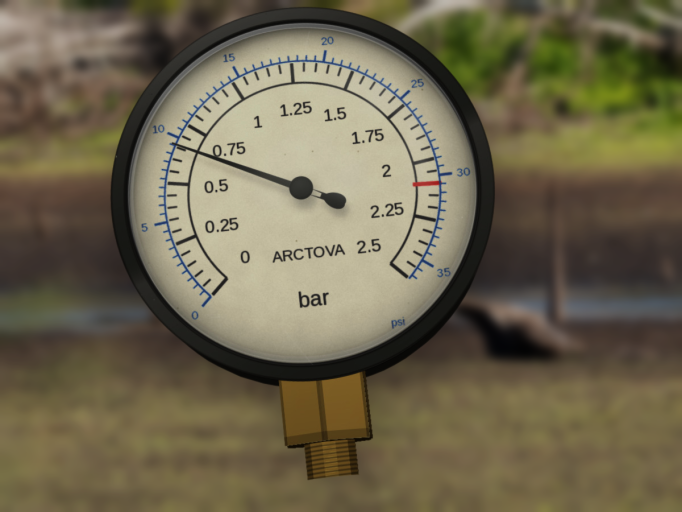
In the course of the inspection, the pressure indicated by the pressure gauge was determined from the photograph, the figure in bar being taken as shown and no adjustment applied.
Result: 0.65 bar
